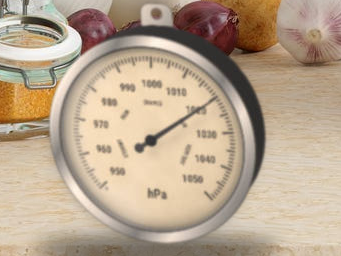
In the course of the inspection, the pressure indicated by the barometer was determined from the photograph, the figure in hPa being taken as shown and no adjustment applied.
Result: 1020 hPa
